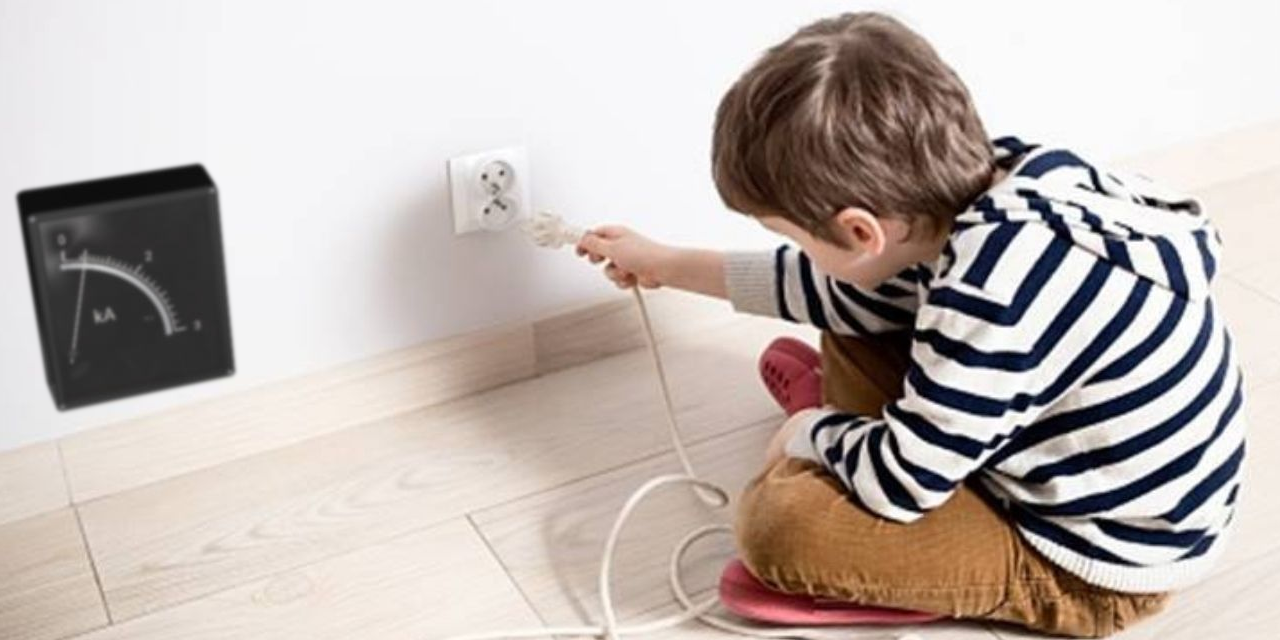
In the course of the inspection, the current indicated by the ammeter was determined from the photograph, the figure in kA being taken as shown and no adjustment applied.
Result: 1 kA
